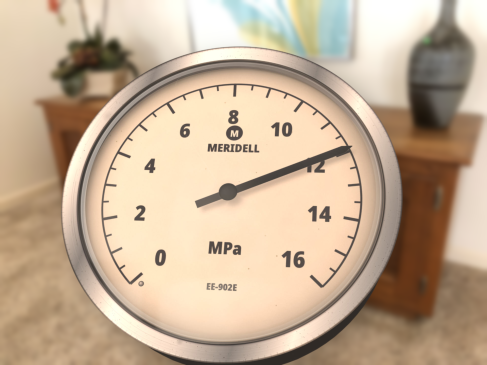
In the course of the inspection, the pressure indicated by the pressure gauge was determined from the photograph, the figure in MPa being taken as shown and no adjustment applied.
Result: 12 MPa
